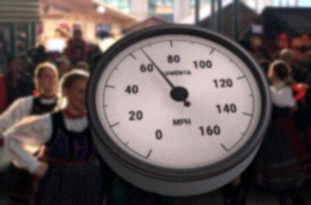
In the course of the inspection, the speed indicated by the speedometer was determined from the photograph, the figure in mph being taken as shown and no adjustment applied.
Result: 65 mph
